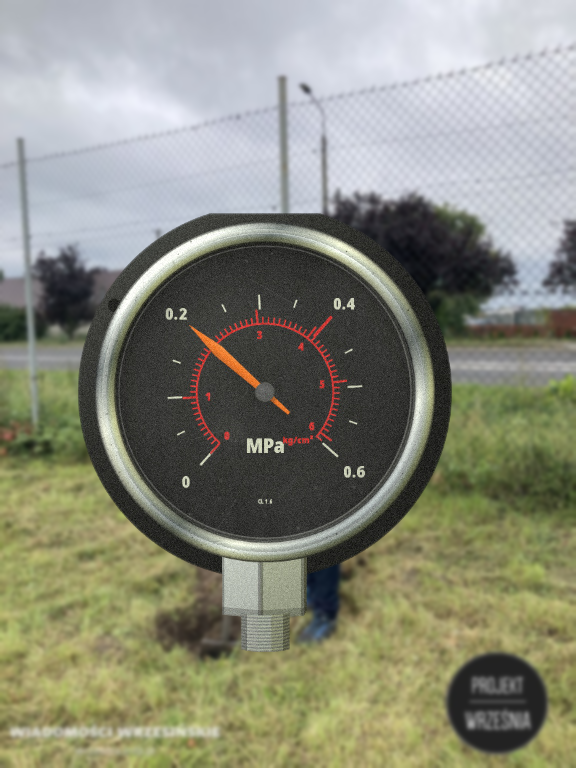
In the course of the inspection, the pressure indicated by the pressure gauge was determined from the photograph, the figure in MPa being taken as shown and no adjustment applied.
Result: 0.2 MPa
